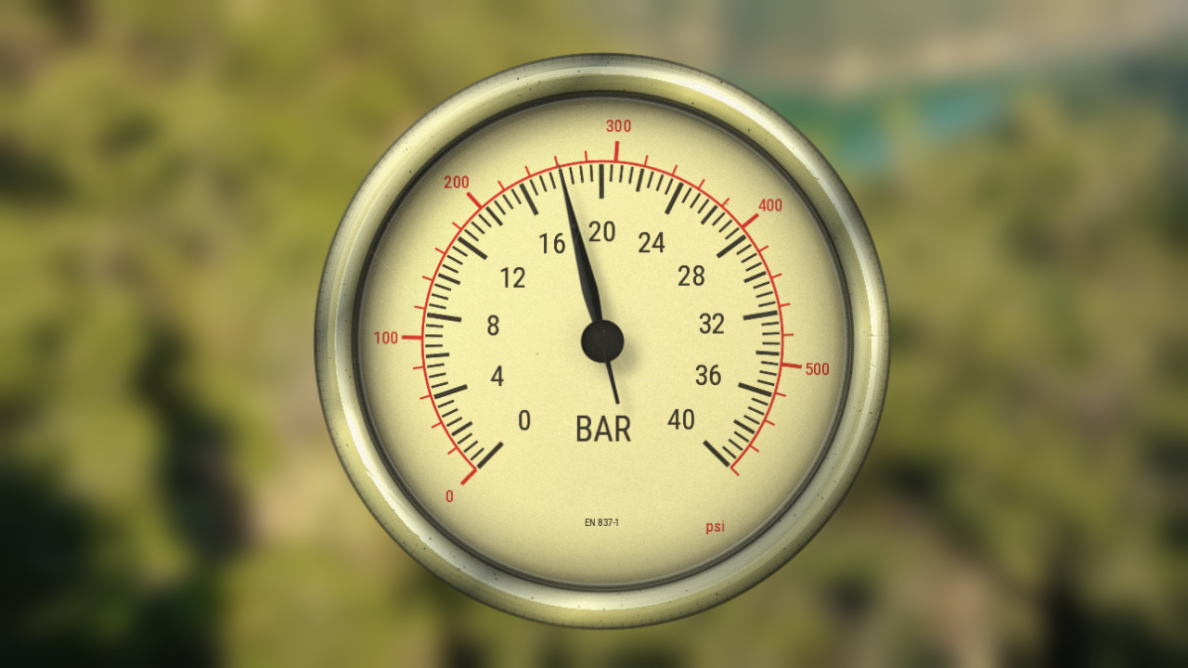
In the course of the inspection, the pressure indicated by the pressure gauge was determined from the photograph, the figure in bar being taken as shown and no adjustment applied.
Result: 18 bar
